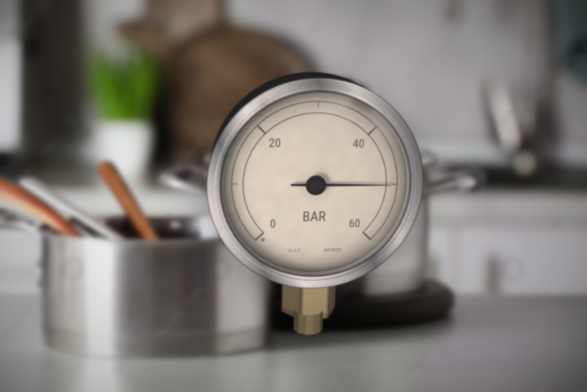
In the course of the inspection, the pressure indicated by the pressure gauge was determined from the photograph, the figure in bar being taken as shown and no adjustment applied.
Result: 50 bar
